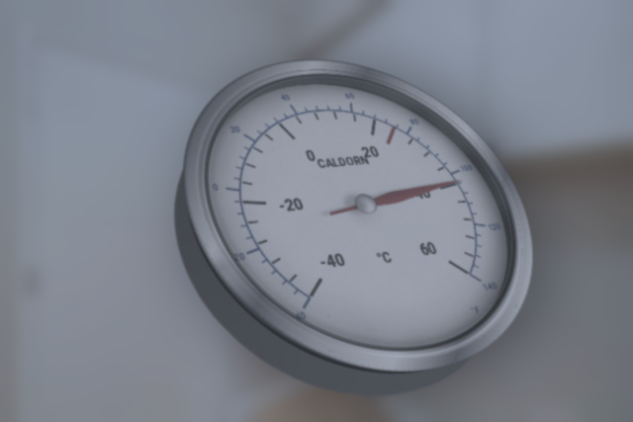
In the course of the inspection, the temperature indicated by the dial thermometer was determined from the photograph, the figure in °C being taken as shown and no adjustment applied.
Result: 40 °C
